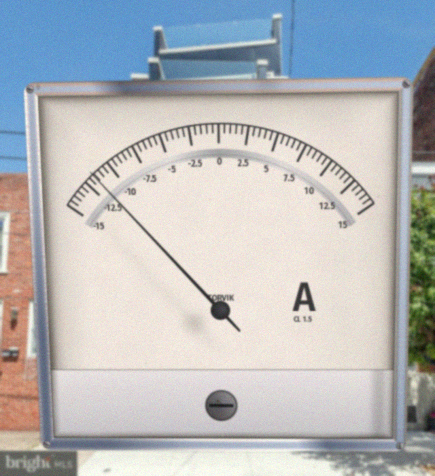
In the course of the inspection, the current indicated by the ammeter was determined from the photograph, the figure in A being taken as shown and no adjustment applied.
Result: -11.5 A
